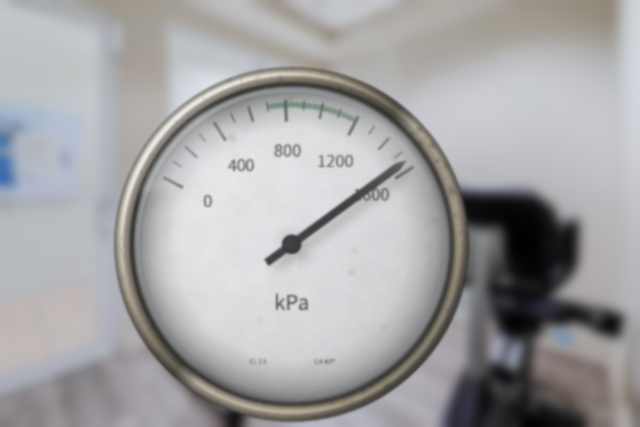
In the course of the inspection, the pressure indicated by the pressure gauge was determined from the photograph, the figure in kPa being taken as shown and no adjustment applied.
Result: 1550 kPa
